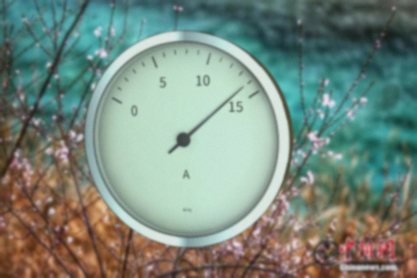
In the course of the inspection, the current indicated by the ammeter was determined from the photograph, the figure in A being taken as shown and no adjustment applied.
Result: 14 A
